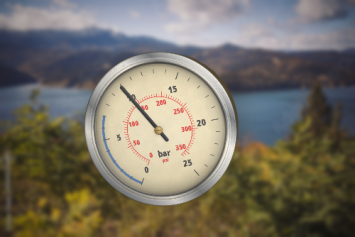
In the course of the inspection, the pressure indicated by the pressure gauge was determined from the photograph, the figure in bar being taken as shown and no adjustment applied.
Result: 10 bar
